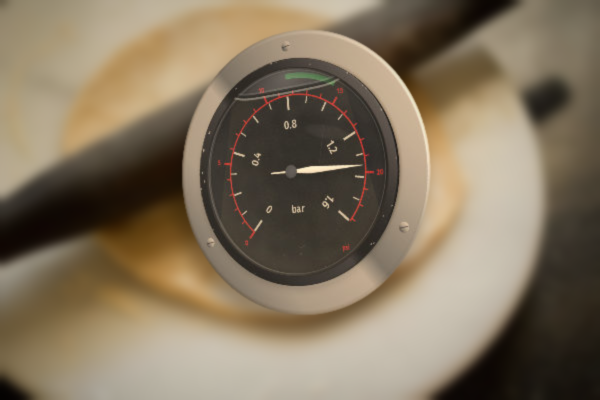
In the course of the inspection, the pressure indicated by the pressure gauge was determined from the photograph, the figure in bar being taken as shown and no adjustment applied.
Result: 1.35 bar
